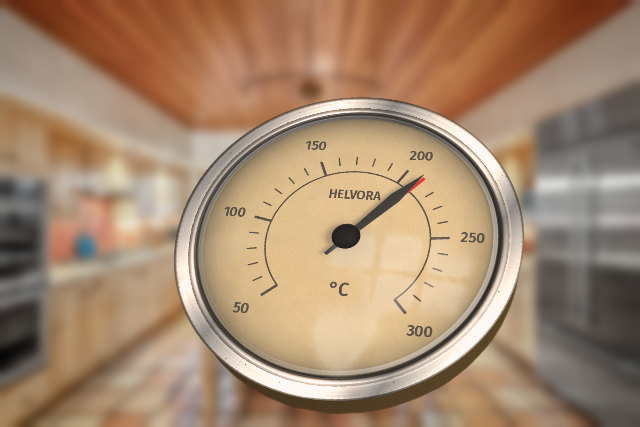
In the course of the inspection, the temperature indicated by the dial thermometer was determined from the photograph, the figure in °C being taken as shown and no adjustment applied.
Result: 210 °C
